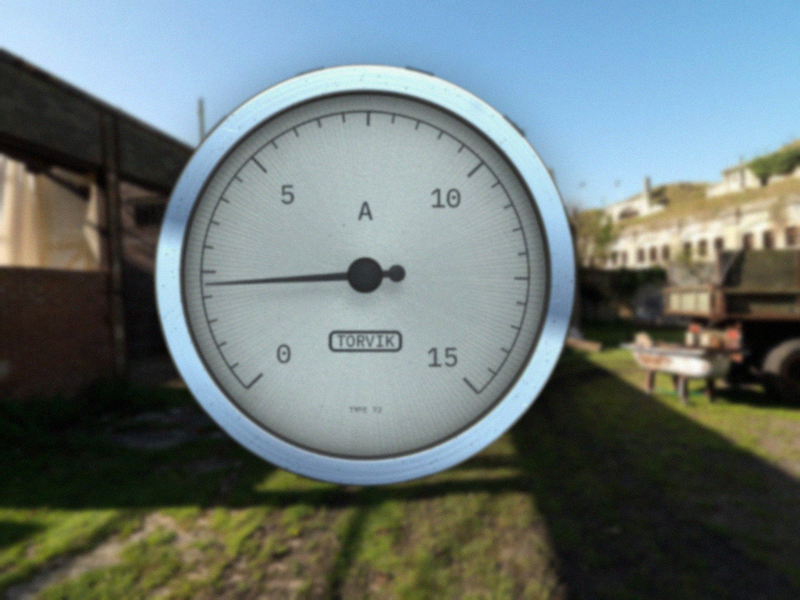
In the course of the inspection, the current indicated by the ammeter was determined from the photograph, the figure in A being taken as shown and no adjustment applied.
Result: 2.25 A
